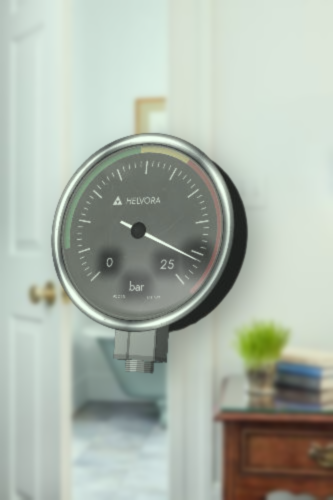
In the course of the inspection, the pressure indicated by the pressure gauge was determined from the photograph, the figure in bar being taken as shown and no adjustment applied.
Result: 23 bar
